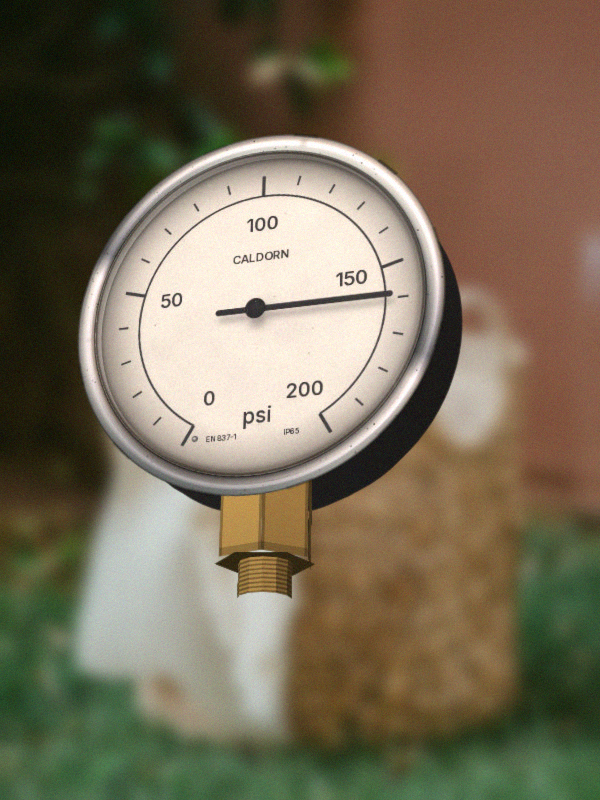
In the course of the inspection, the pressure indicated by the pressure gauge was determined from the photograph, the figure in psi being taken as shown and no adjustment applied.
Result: 160 psi
